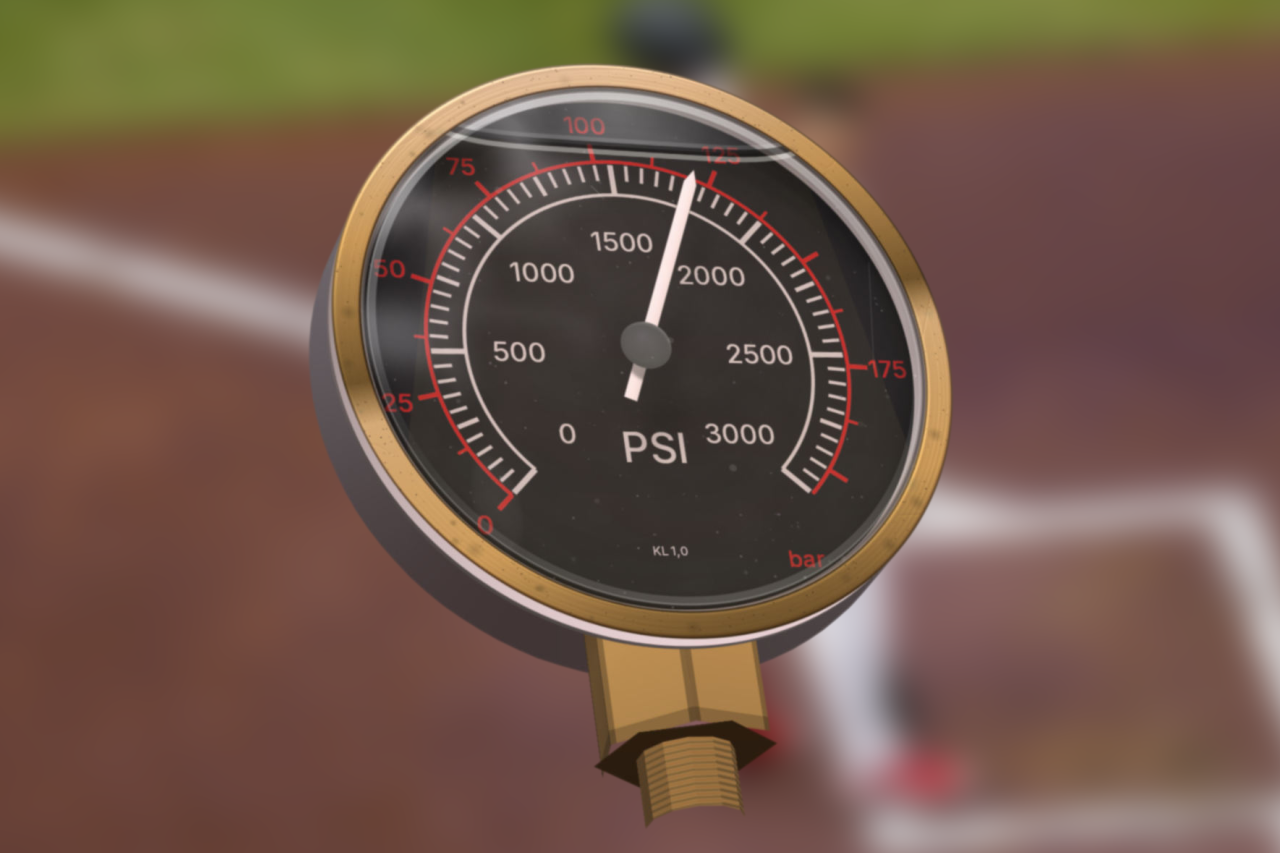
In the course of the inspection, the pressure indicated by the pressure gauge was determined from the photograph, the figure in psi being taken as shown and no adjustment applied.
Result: 1750 psi
